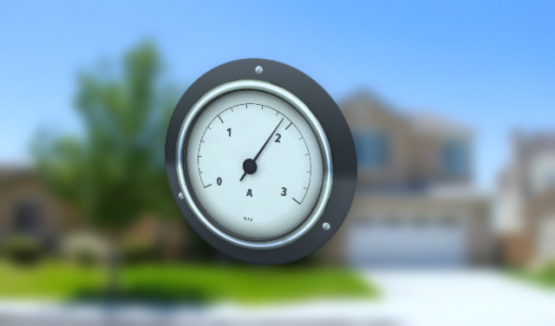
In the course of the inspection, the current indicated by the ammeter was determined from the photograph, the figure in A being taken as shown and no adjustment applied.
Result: 1.9 A
